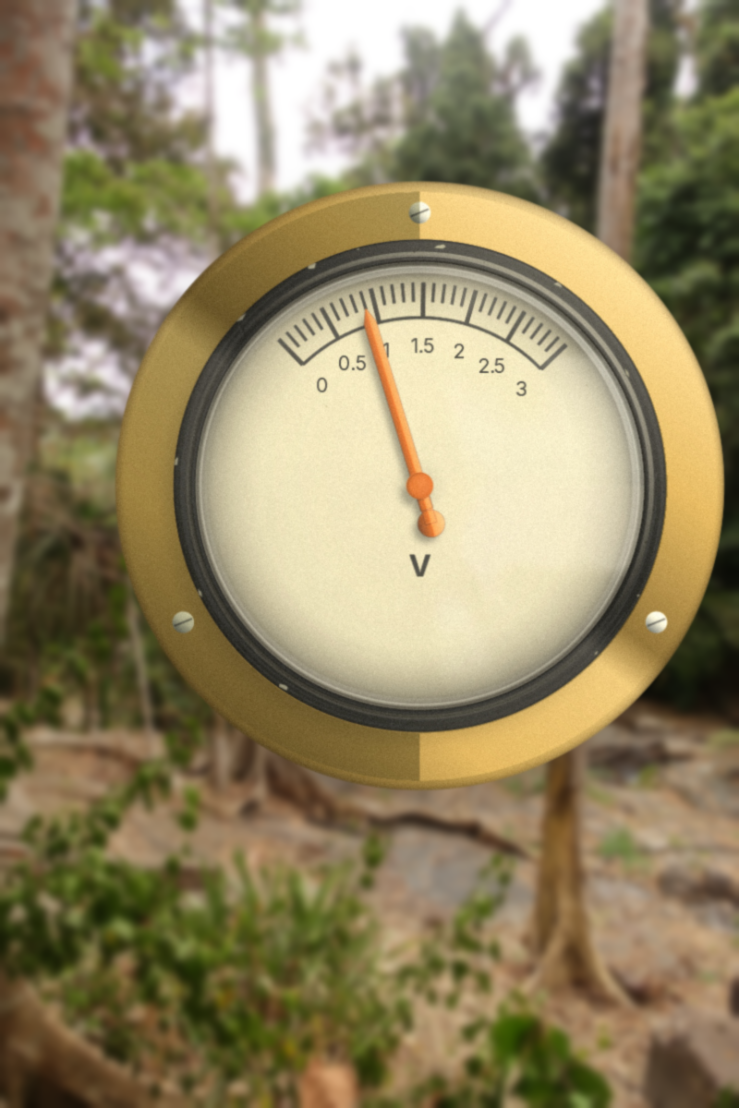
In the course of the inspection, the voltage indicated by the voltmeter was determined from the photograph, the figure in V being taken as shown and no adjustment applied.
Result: 0.9 V
